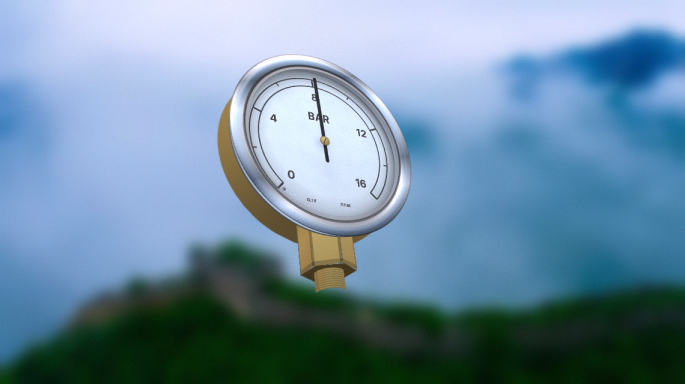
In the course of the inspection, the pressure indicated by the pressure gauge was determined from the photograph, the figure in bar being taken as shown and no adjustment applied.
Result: 8 bar
